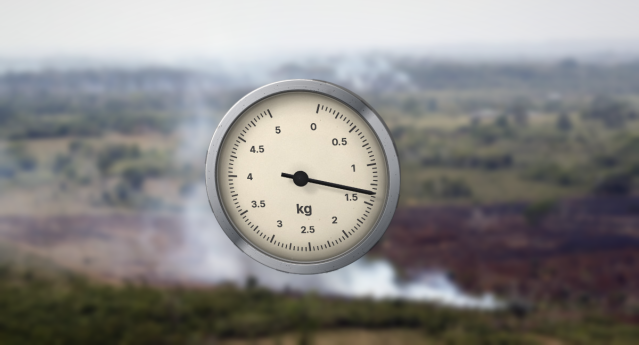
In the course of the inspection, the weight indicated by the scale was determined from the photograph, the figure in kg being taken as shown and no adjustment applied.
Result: 1.35 kg
